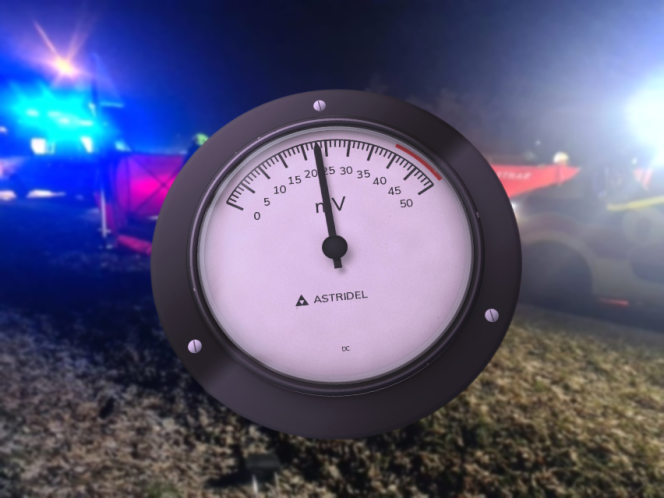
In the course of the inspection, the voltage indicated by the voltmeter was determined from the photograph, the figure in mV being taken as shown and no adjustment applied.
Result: 23 mV
